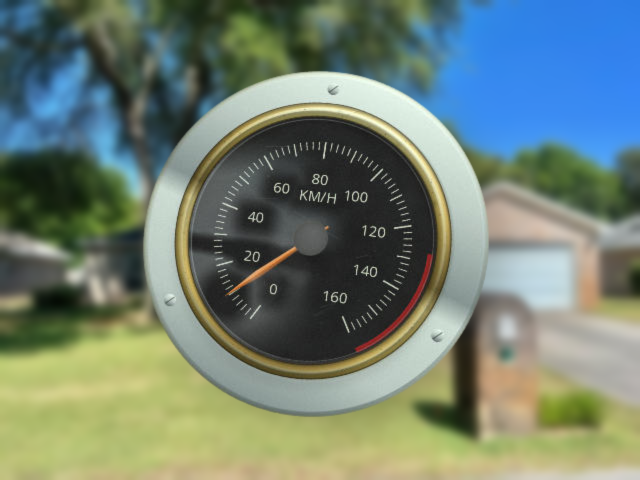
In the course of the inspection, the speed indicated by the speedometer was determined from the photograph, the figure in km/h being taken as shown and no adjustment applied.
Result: 10 km/h
